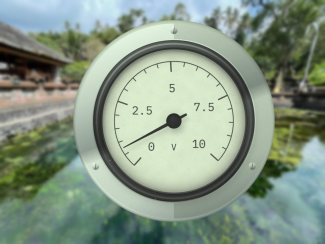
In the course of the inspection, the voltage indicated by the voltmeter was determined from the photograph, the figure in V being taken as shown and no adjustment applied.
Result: 0.75 V
